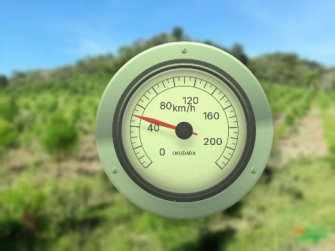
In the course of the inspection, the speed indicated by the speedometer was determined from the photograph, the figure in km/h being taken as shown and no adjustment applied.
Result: 50 km/h
